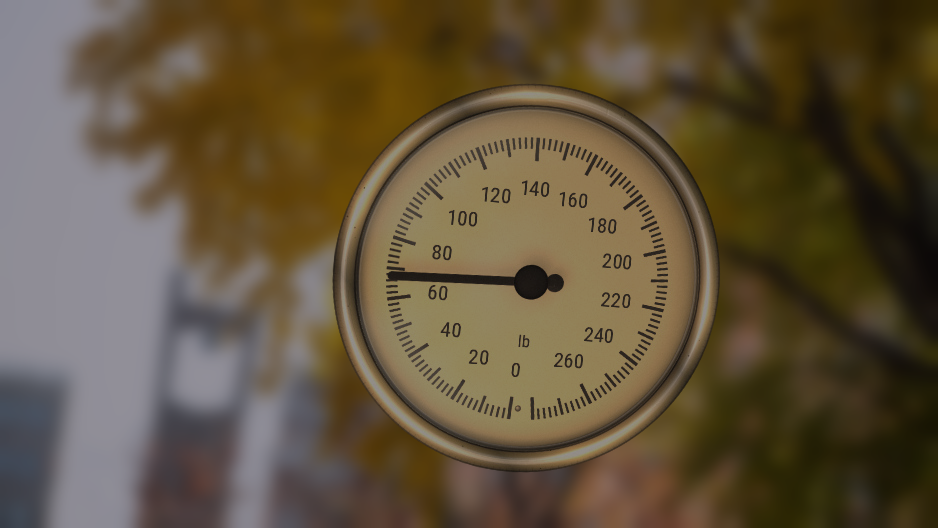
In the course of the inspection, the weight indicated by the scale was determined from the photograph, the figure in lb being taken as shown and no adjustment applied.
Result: 68 lb
